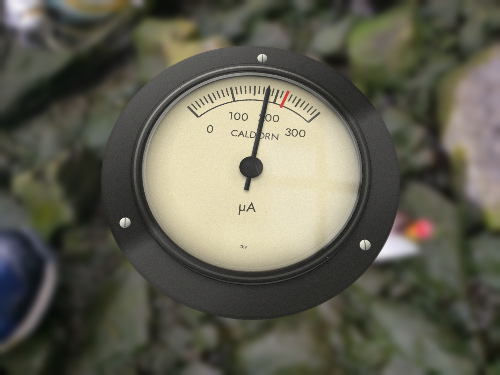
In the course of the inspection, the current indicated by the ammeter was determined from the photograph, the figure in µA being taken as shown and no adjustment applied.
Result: 180 µA
